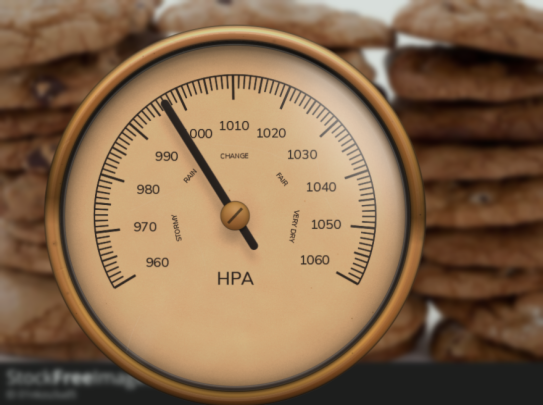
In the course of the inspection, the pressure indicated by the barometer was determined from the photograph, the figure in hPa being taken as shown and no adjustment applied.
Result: 997 hPa
